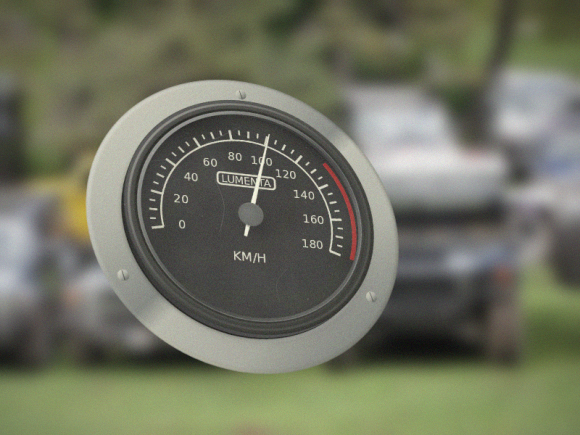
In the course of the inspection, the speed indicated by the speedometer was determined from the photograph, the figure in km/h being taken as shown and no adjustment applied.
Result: 100 km/h
